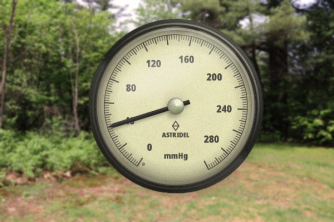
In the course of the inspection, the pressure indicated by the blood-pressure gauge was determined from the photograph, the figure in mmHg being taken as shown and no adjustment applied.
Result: 40 mmHg
